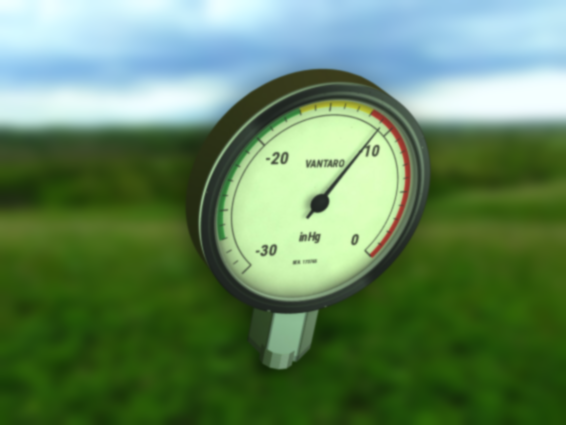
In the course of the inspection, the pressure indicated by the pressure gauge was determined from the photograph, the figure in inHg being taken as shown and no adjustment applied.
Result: -11 inHg
